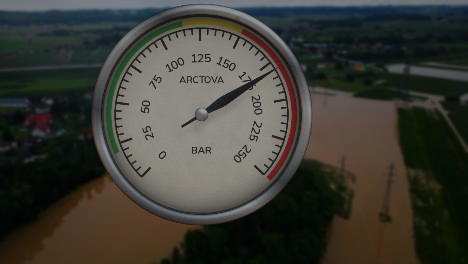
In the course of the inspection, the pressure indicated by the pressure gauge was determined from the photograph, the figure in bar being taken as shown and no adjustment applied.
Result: 180 bar
